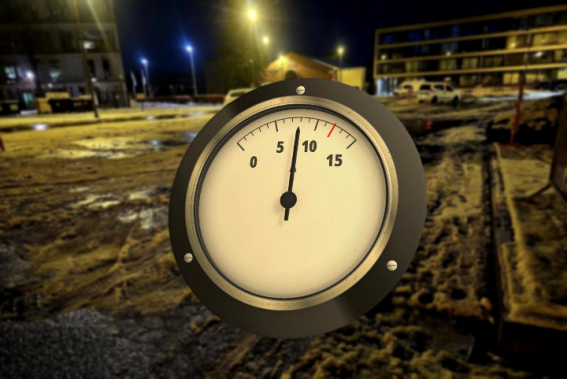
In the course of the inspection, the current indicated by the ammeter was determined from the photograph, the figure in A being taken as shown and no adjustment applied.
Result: 8 A
